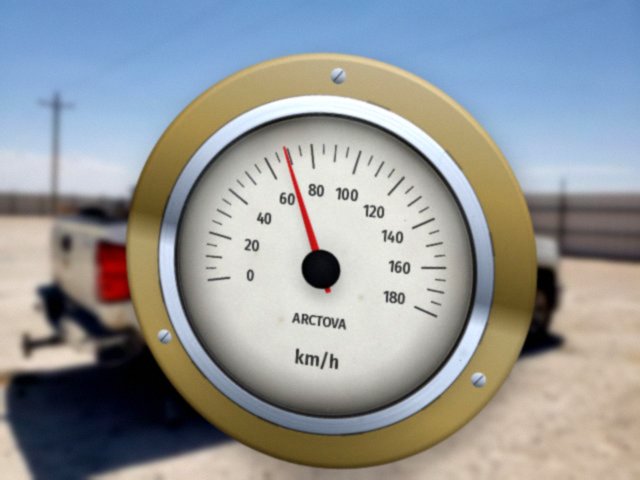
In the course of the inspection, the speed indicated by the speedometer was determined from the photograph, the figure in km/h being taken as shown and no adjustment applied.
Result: 70 km/h
